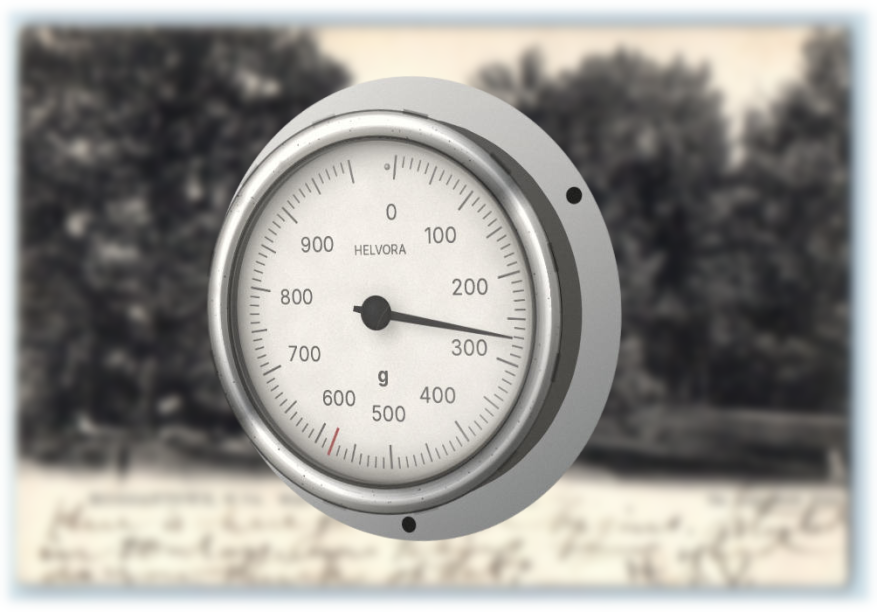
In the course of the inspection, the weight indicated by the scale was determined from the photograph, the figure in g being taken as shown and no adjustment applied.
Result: 270 g
